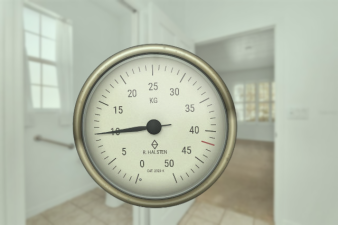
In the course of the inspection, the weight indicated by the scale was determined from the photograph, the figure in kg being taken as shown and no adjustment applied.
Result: 10 kg
